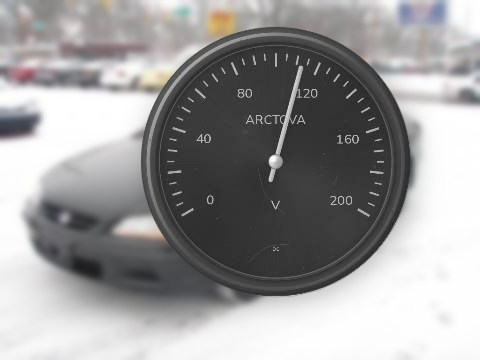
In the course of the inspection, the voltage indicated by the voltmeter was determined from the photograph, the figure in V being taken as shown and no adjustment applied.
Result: 112.5 V
